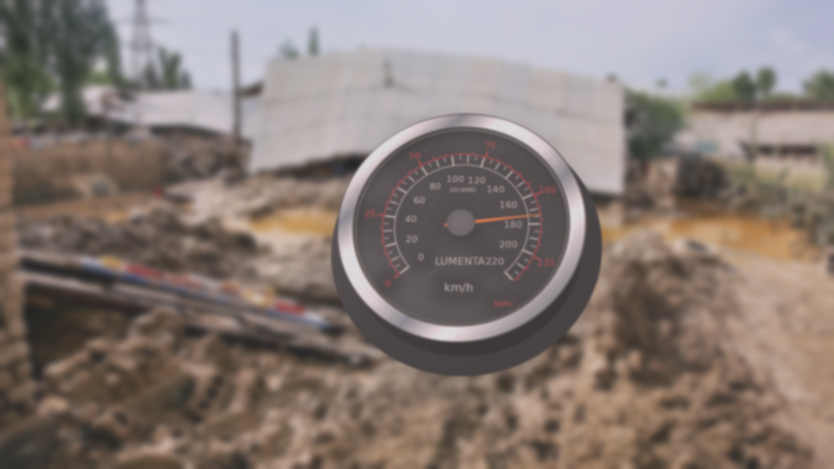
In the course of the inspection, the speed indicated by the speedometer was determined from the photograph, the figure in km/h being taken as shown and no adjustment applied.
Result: 175 km/h
